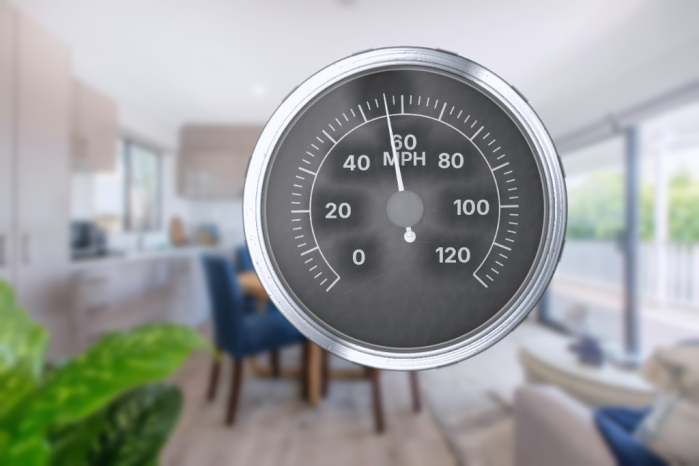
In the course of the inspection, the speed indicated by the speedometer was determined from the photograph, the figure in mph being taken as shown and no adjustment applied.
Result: 56 mph
